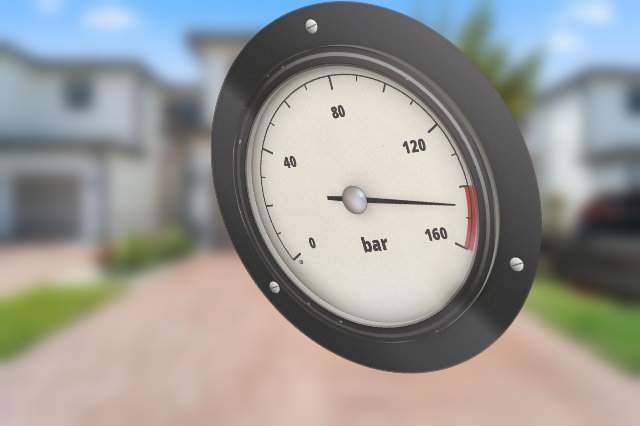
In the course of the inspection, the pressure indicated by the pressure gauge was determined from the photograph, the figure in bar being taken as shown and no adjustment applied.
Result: 145 bar
